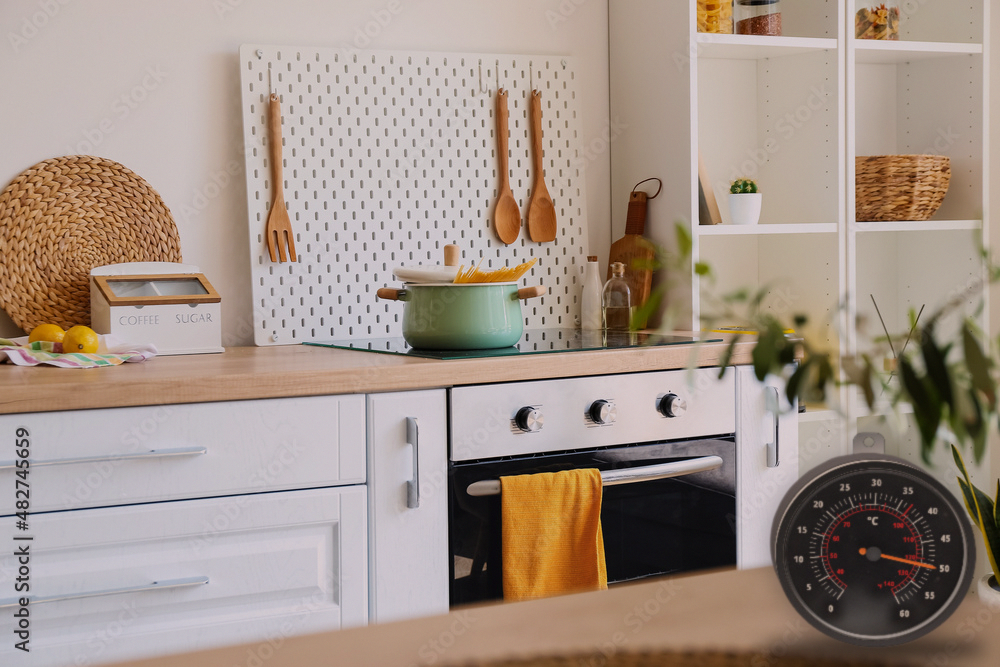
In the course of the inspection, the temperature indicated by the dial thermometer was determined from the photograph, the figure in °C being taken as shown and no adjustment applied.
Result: 50 °C
